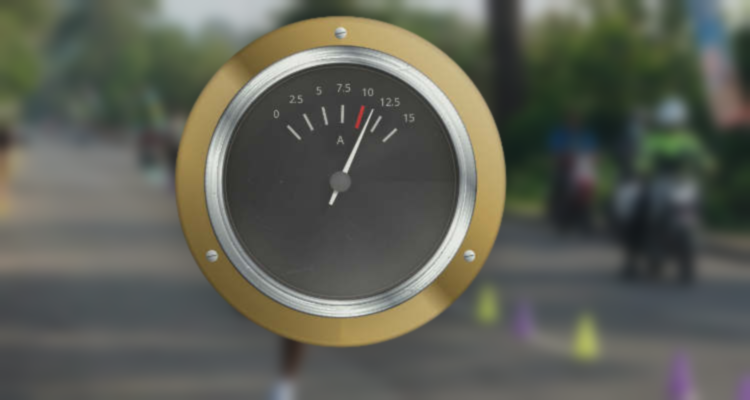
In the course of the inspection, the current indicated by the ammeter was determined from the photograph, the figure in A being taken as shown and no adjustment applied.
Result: 11.25 A
